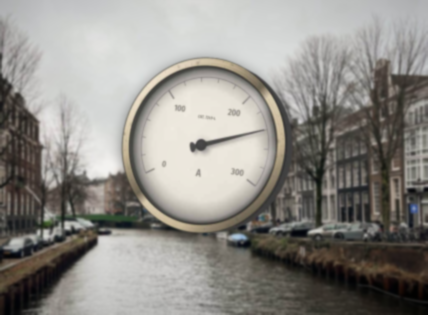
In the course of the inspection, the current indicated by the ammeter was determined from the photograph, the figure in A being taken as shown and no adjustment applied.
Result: 240 A
